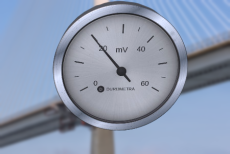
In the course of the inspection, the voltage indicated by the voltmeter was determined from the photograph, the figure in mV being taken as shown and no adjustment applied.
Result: 20 mV
